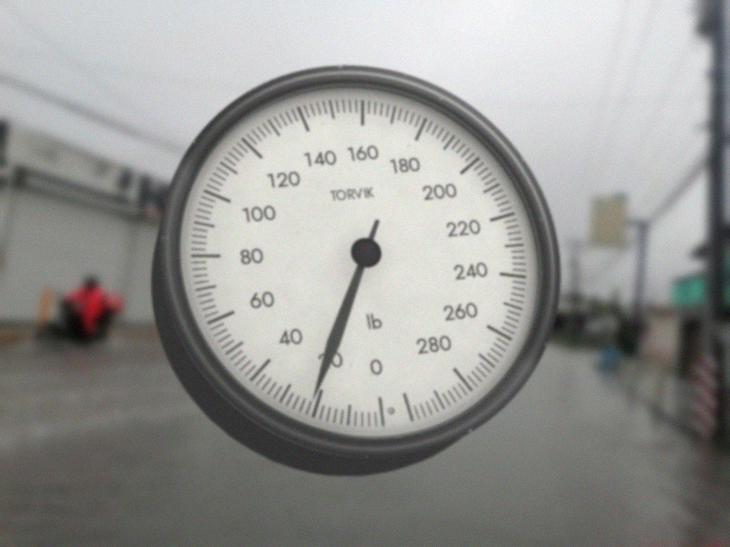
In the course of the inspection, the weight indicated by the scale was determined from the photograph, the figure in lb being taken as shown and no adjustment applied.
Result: 22 lb
